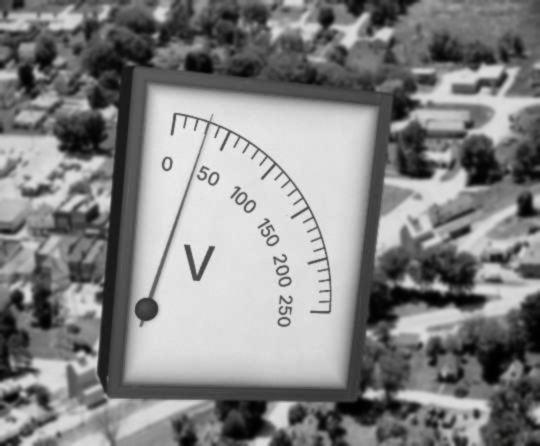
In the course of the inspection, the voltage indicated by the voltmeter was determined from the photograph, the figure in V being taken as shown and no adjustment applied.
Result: 30 V
